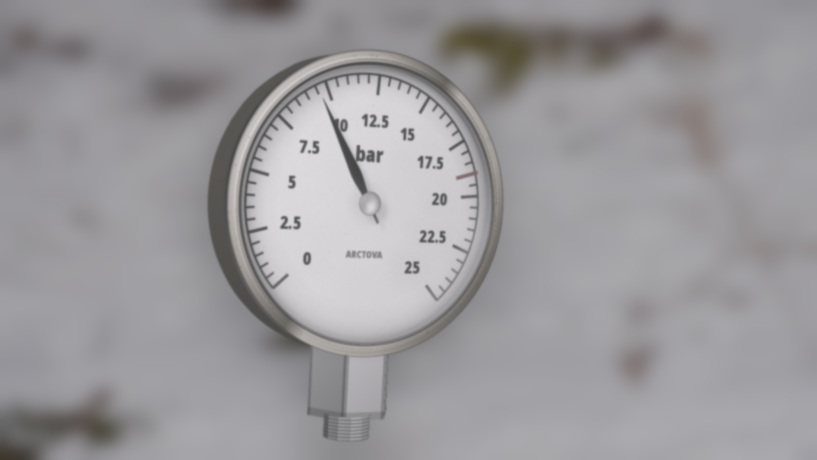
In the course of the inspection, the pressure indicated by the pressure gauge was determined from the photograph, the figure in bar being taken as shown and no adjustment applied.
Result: 9.5 bar
